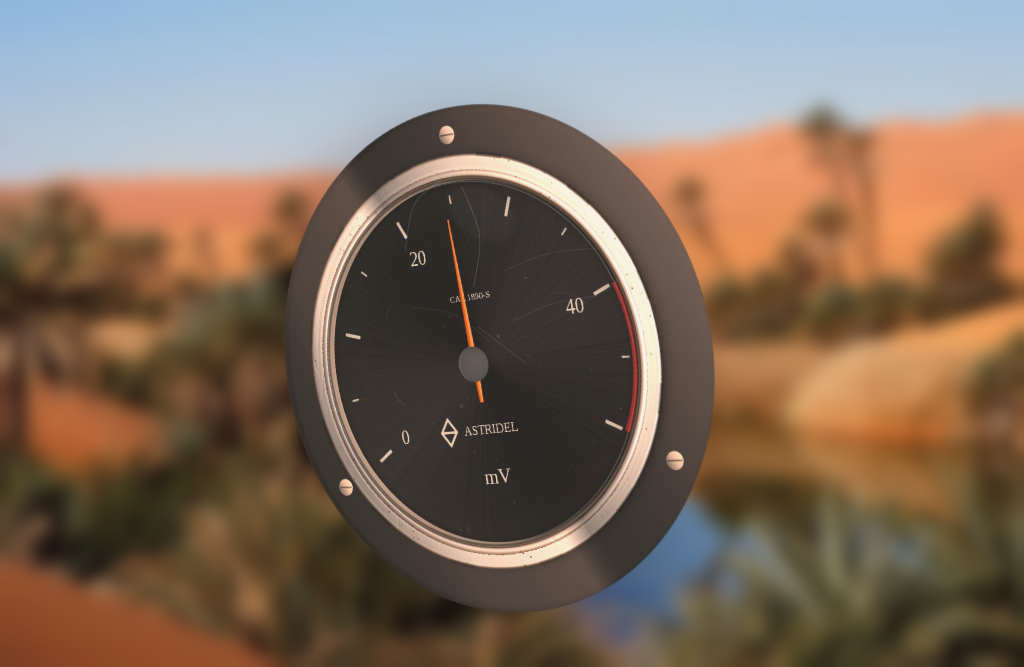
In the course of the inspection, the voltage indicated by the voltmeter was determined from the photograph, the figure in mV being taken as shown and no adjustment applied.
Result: 25 mV
